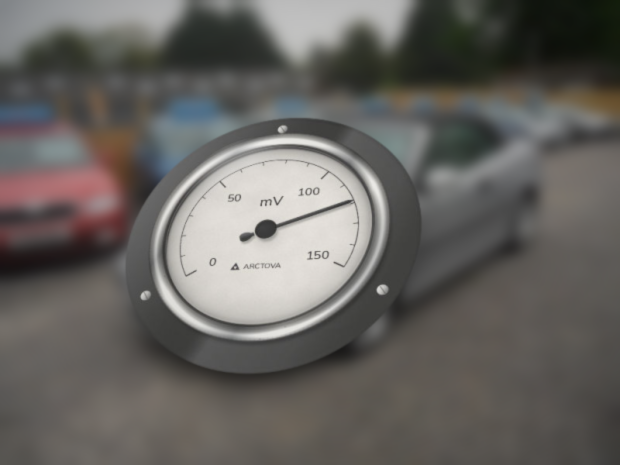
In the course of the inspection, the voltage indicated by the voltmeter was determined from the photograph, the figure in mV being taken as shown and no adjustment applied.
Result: 120 mV
